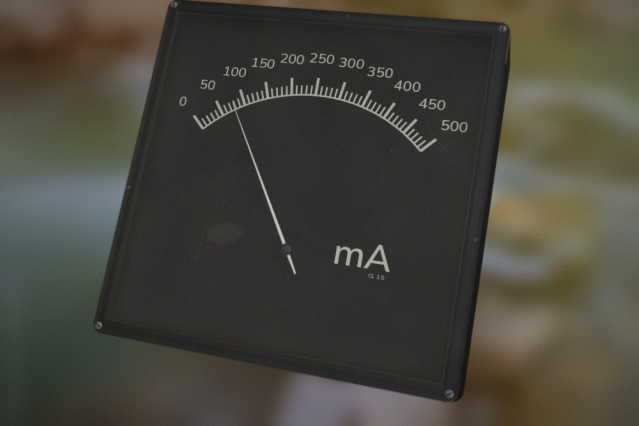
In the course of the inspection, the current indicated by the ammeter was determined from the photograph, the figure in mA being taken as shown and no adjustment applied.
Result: 80 mA
